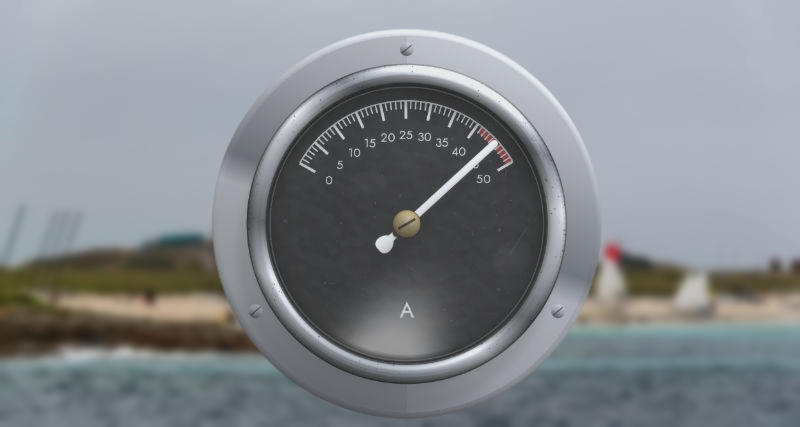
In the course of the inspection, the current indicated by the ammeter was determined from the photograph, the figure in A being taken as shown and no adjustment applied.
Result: 45 A
